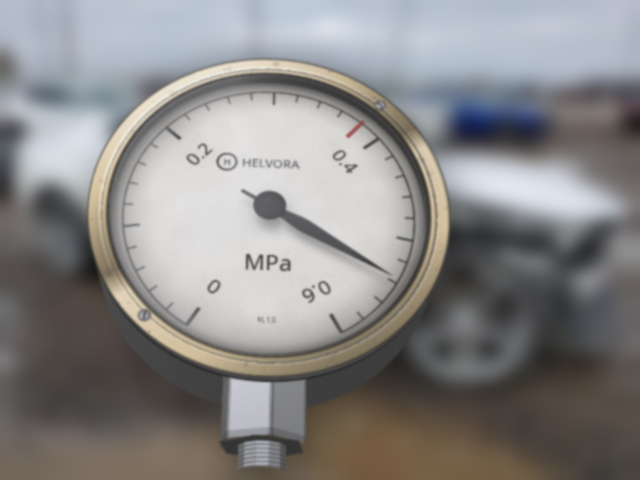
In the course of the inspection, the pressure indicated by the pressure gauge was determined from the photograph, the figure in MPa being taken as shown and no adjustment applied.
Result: 0.54 MPa
